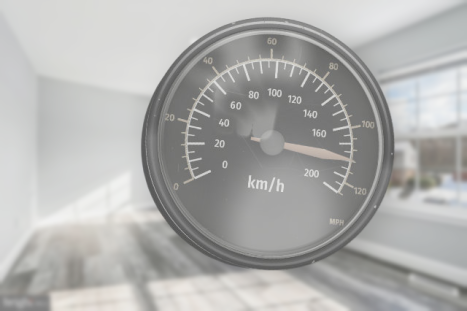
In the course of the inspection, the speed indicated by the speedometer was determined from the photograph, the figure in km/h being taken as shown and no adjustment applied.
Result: 180 km/h
